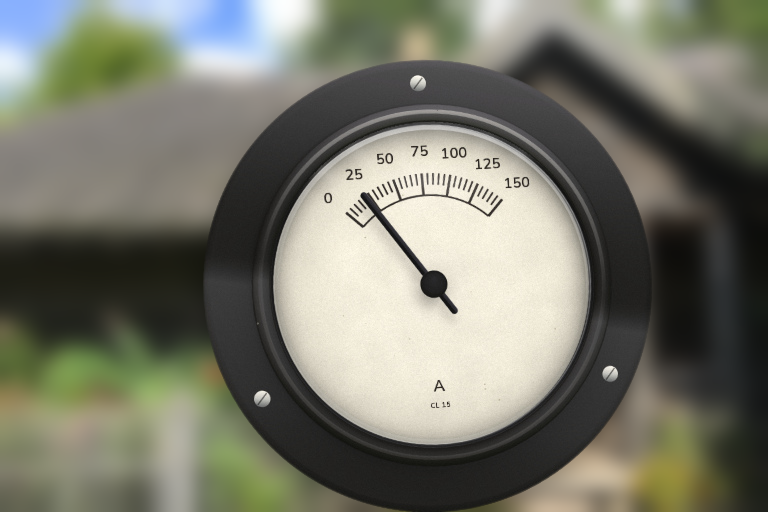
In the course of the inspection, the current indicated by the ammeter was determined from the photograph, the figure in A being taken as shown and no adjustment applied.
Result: 20 A
